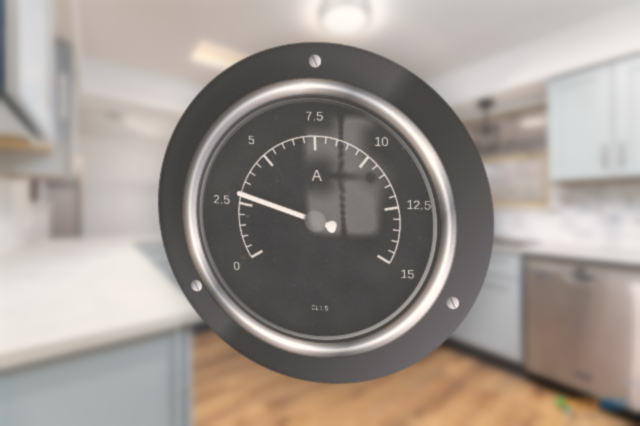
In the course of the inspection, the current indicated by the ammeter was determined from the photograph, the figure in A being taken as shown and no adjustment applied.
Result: 3 A
